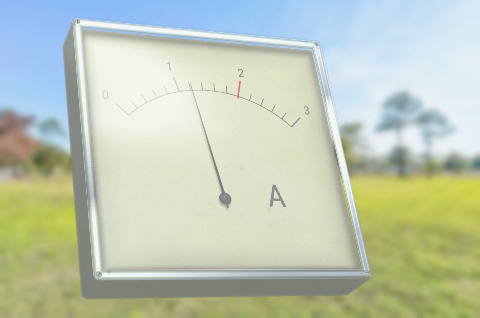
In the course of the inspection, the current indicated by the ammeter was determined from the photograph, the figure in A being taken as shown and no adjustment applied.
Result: 1.2 A
